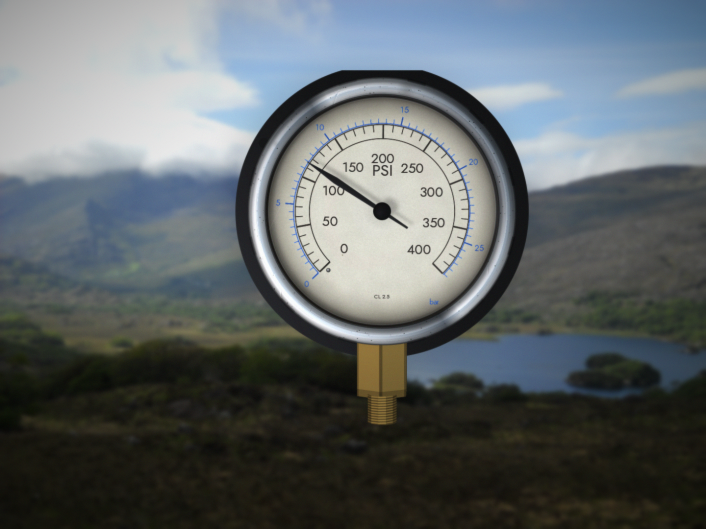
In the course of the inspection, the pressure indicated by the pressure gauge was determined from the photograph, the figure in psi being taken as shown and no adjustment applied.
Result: 115 psi
